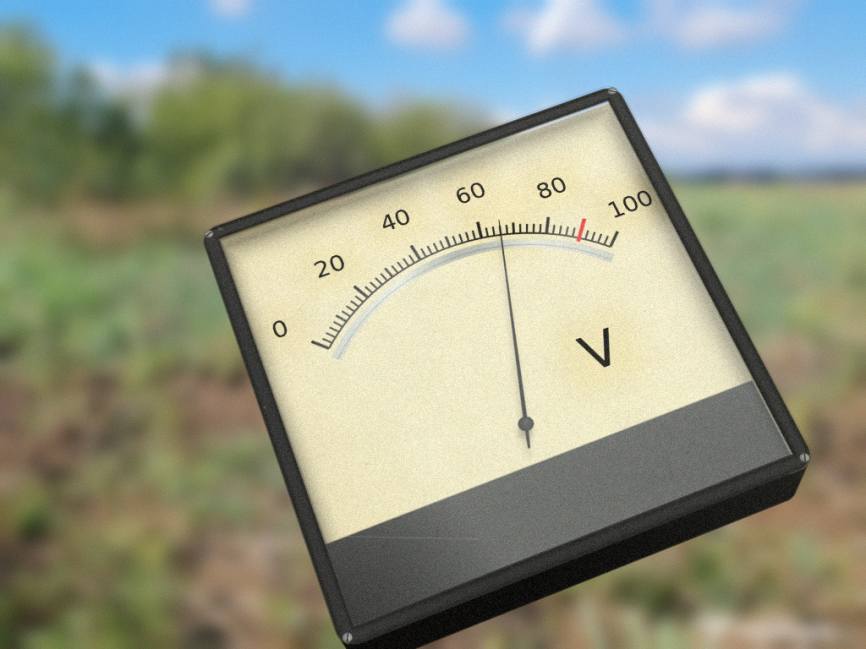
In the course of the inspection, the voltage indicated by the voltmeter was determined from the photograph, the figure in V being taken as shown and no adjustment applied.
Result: 66 V
